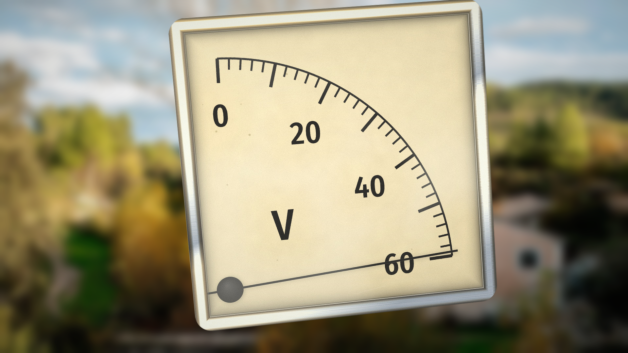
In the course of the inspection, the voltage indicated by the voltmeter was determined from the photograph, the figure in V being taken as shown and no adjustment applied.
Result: 59 V
